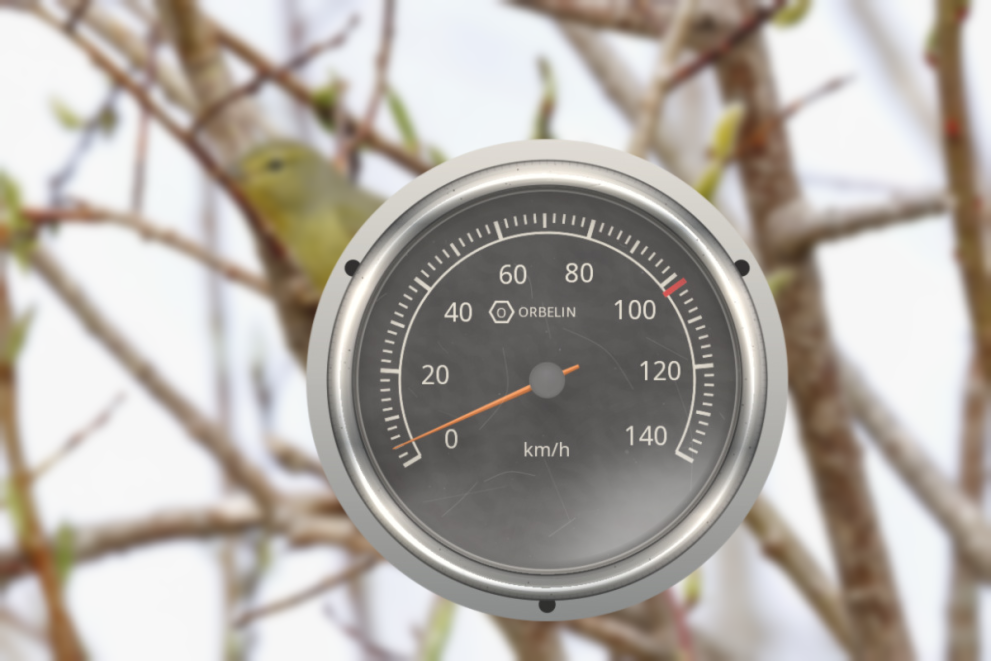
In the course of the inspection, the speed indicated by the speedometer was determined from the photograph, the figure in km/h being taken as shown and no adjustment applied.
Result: 4 km/h
